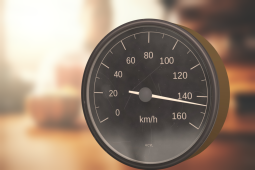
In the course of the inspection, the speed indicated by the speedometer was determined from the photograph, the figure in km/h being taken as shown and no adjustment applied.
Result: 145 km/h
